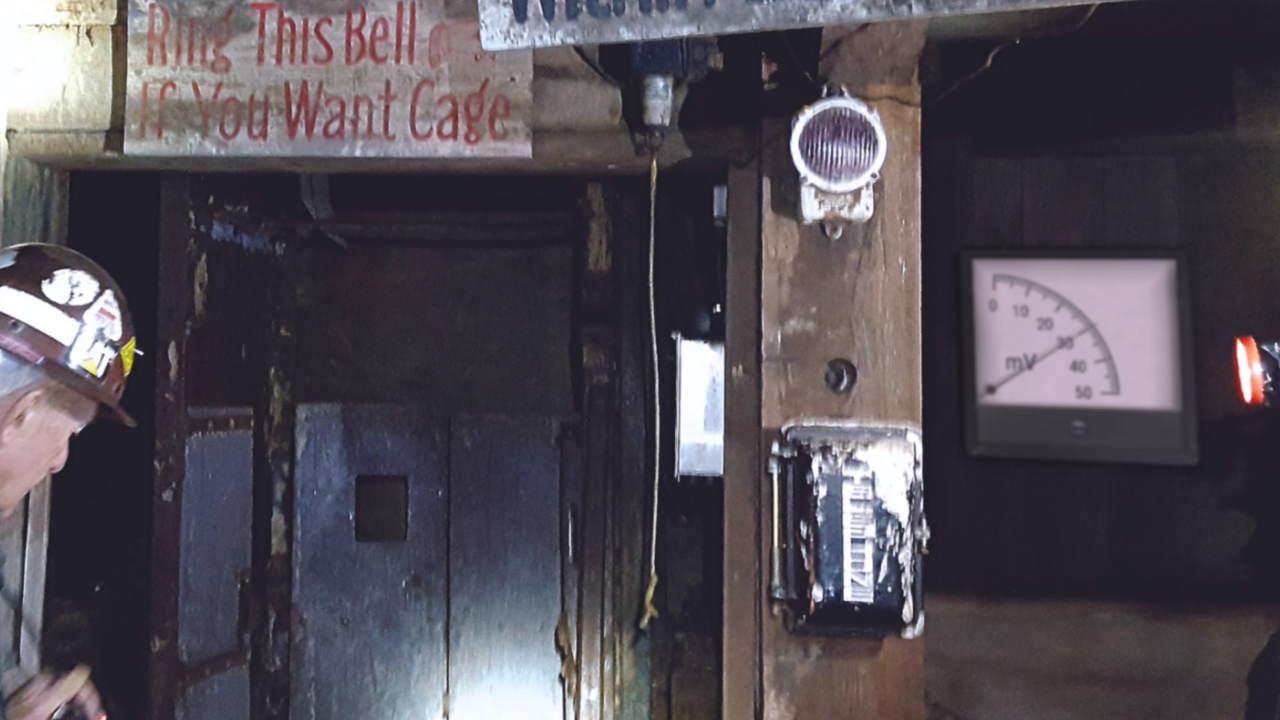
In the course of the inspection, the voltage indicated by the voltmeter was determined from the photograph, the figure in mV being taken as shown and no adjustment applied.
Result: 30 mV
